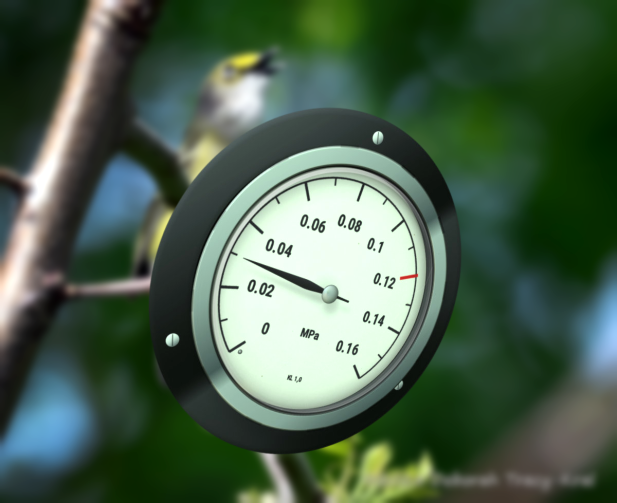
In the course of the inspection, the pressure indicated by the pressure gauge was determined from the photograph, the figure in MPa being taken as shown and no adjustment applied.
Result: 0.03 MPa
